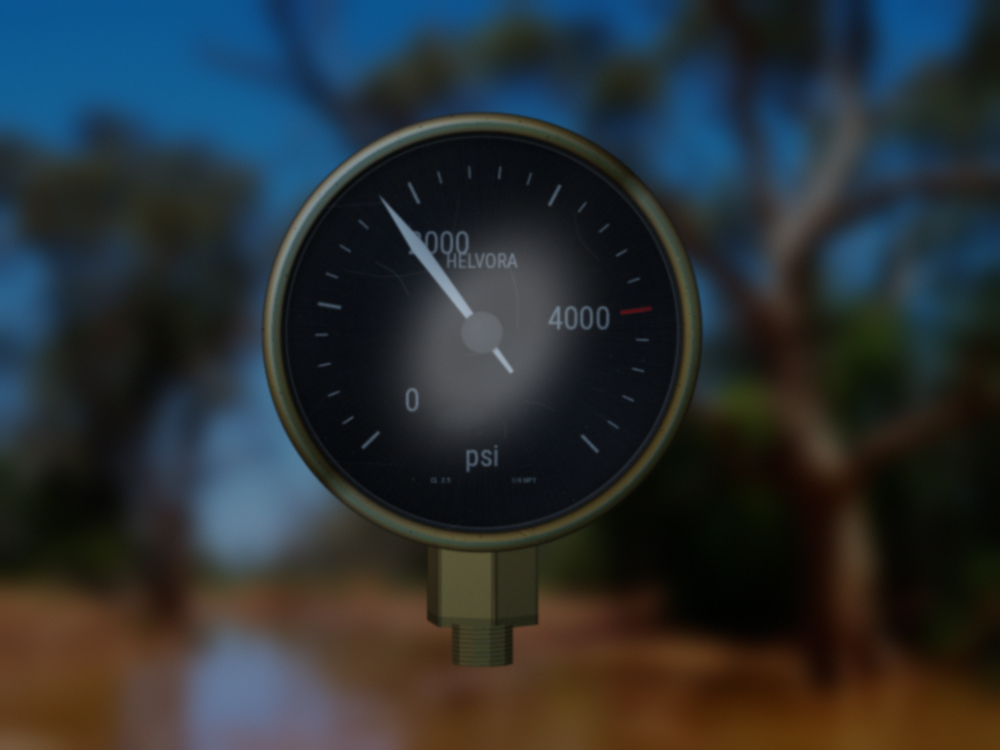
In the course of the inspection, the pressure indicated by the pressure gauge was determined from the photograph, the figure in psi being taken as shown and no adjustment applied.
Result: 1800 psi
